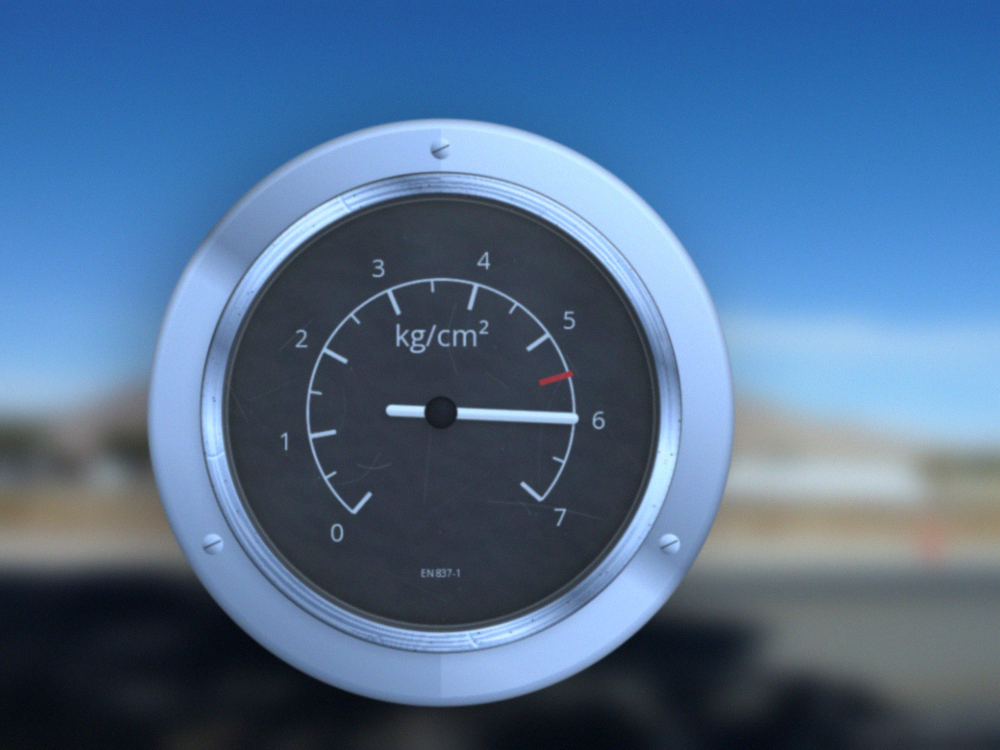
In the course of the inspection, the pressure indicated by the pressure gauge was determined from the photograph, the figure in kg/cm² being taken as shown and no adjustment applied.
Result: 6 kg/cm²
